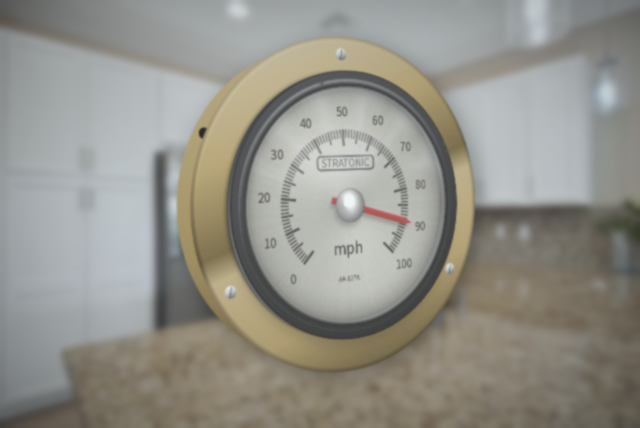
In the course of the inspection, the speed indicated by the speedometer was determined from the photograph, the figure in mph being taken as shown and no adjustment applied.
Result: 90 mph
